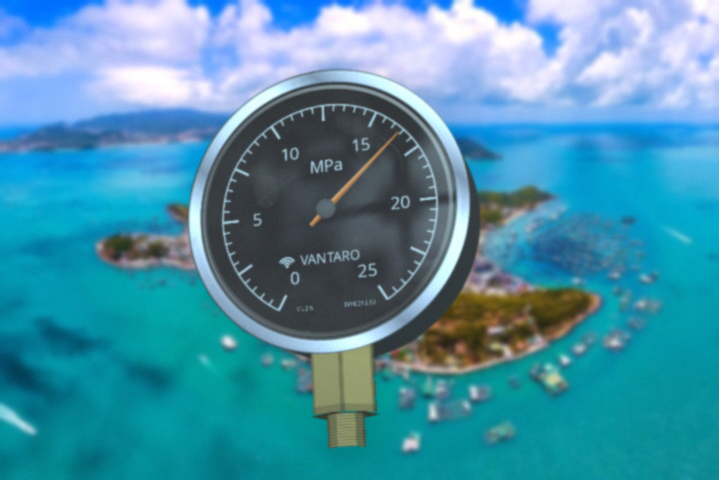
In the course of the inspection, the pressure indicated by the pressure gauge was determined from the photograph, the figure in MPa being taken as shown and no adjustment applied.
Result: 16.5 MPa
